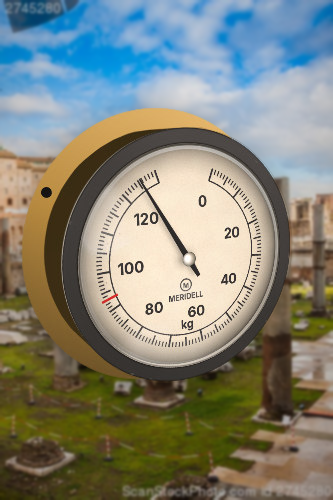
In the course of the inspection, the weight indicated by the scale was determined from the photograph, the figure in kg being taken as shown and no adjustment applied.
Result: 125 kg
